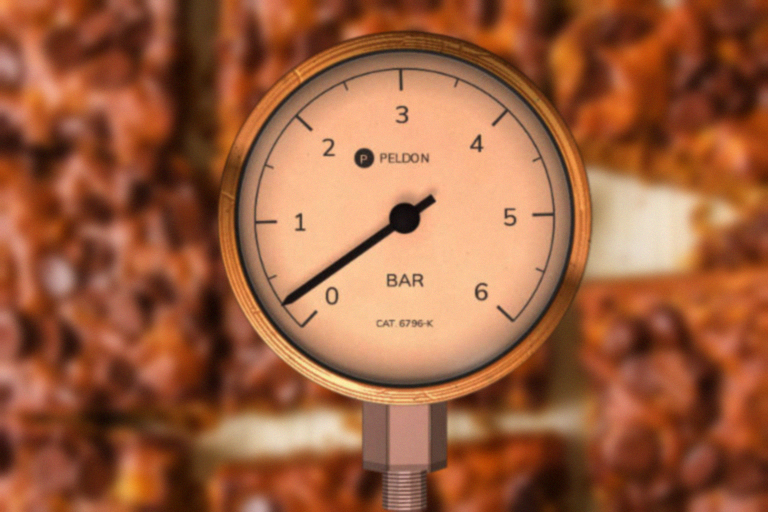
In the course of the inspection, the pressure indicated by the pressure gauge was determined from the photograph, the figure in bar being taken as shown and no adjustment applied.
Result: 0.25 bar
